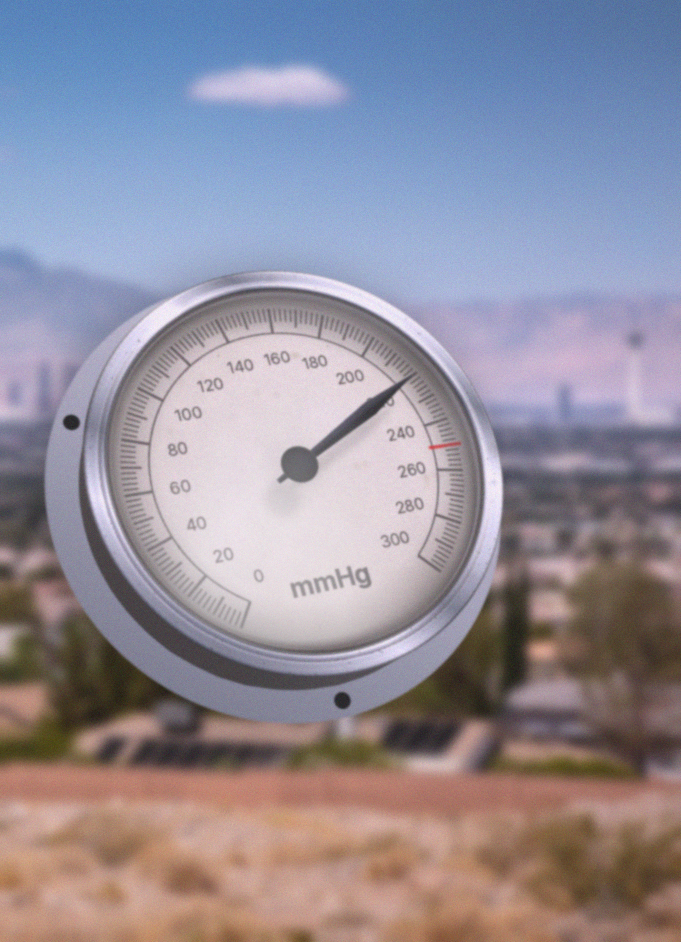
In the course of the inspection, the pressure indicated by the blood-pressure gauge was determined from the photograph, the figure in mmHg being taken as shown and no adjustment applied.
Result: 220 mmHg
